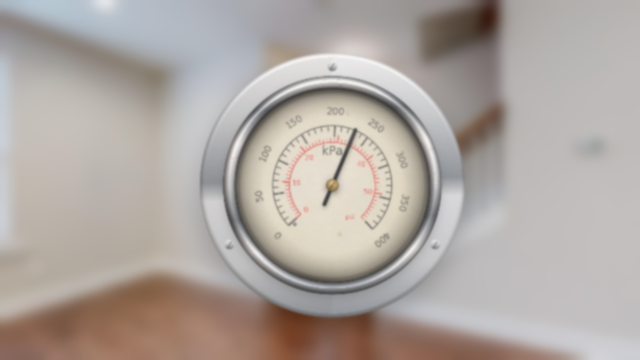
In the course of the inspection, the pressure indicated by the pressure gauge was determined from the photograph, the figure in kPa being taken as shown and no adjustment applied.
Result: 230 kPa
